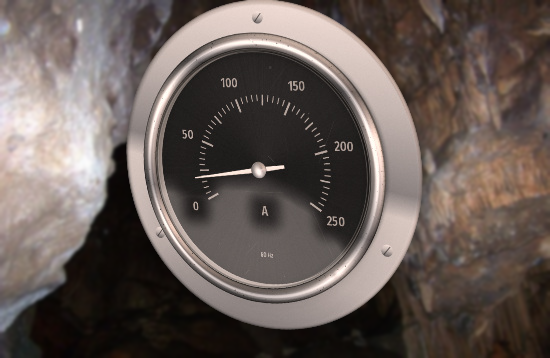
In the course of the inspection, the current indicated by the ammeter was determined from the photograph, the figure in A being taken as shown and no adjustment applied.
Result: 20 A
